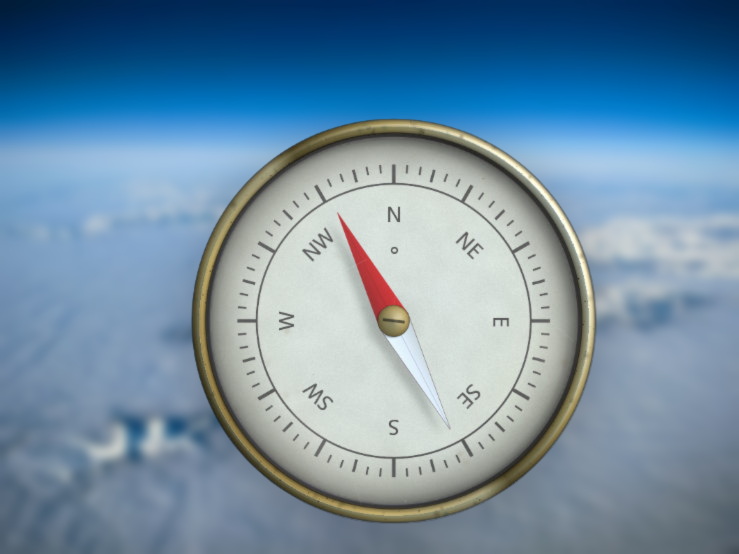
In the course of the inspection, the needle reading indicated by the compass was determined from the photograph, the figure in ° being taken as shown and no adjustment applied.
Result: 332.5 °
